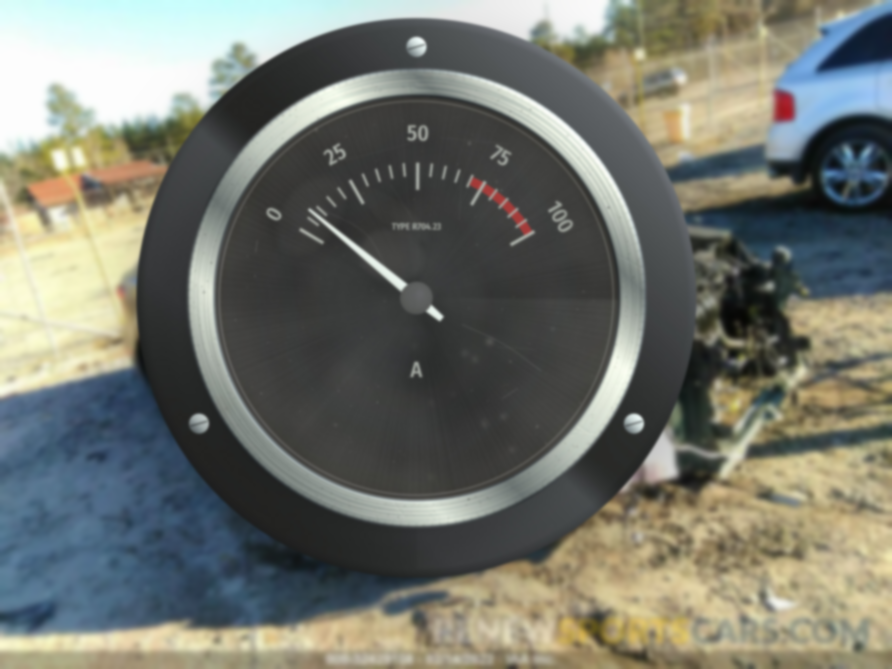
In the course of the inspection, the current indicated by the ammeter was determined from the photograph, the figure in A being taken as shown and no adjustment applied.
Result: 7.5 A
